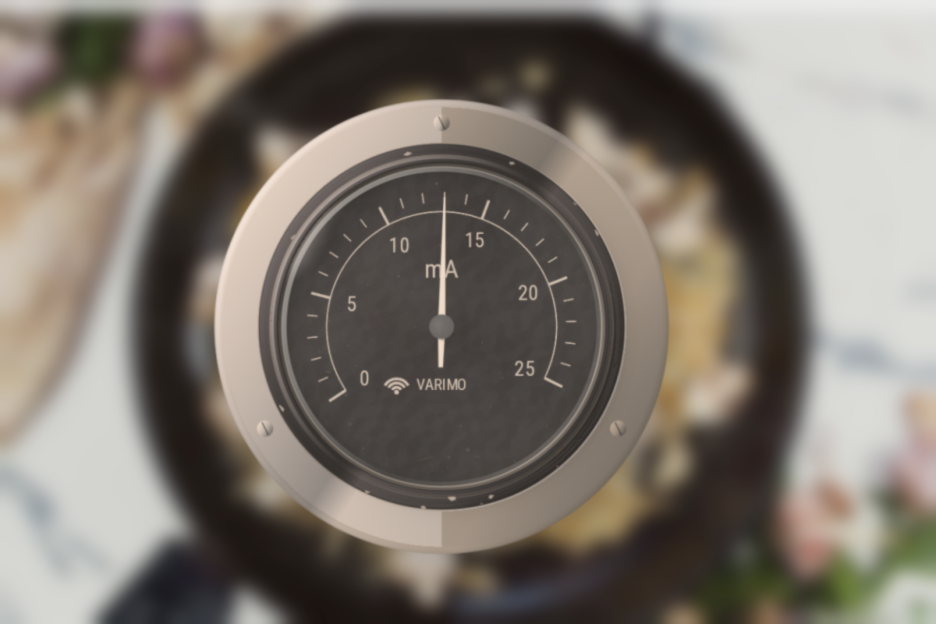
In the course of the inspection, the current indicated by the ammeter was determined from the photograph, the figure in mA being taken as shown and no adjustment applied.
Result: 13 mA
